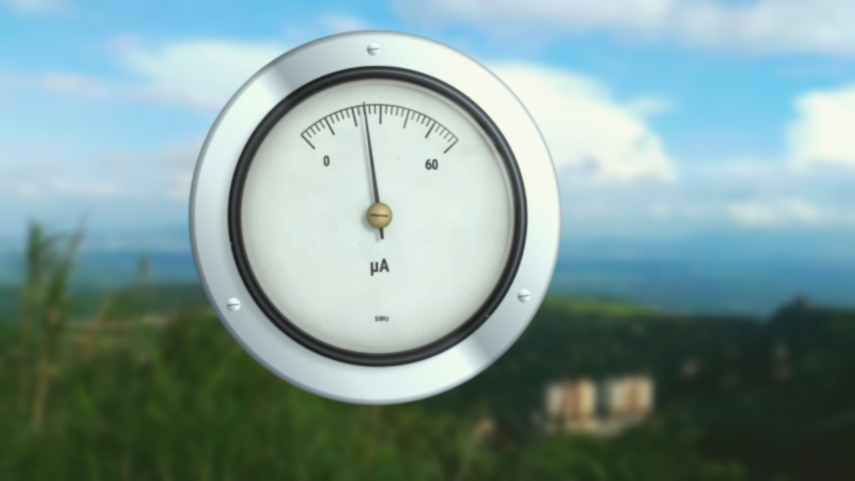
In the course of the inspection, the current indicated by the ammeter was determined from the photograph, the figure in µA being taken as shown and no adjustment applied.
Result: 24 µA
